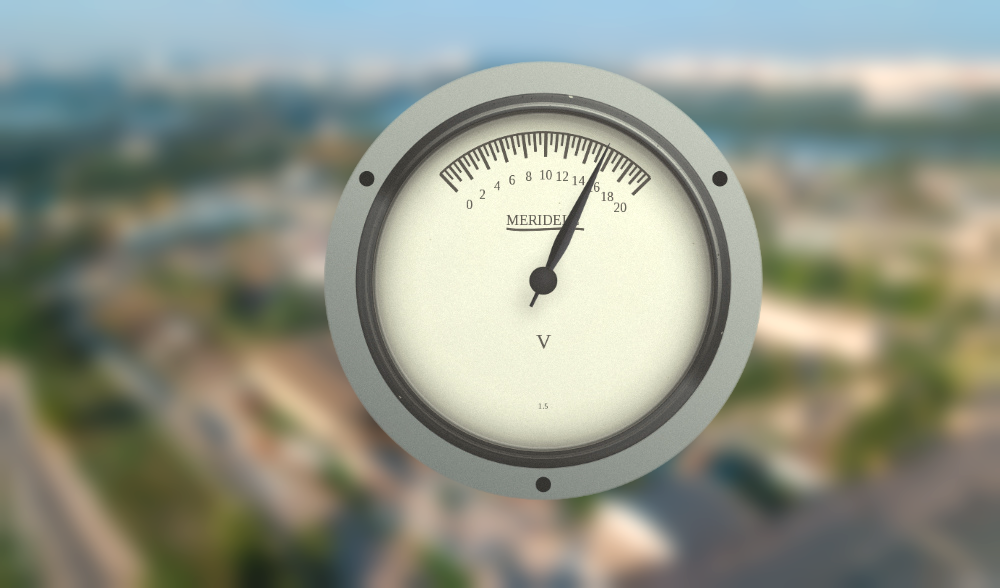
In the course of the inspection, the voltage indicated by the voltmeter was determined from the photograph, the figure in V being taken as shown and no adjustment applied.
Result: 15.5 V
